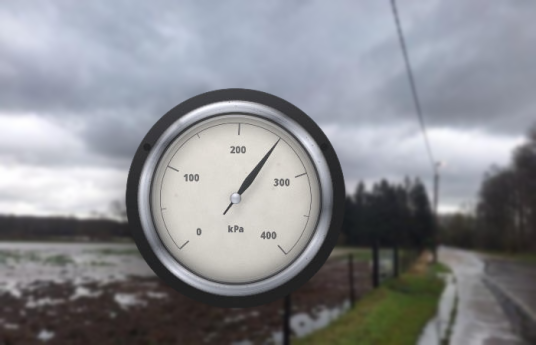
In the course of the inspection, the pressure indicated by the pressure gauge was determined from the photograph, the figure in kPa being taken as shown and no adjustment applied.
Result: 250 kPa
